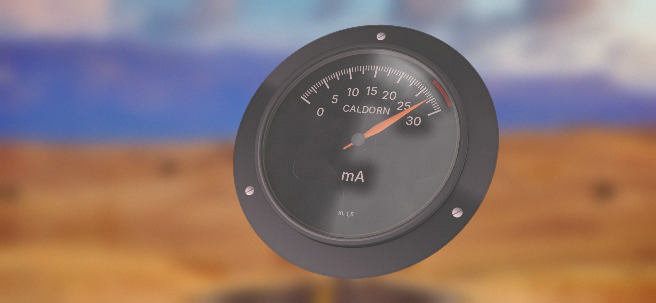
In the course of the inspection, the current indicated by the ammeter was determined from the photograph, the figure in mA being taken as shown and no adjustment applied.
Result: 27.5 mA
